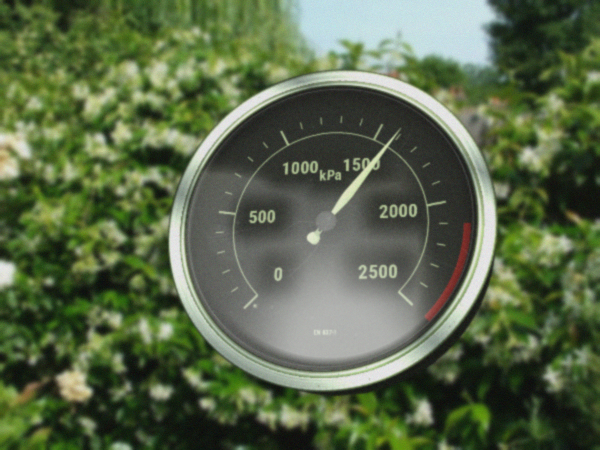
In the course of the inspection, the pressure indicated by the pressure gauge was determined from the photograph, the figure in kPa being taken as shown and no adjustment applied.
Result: 1600 kPa
